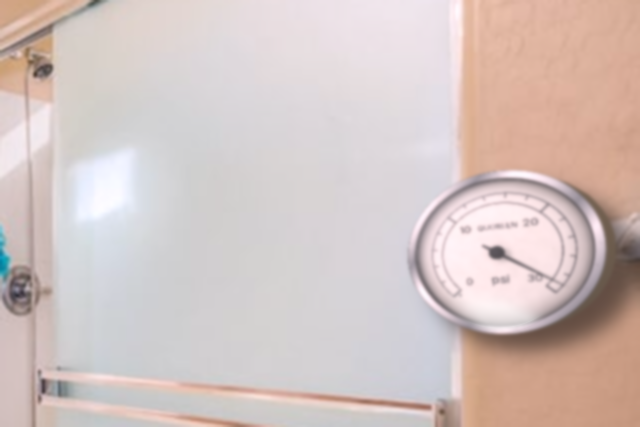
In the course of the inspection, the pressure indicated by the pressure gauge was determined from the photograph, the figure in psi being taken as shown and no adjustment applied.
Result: 29 psi
